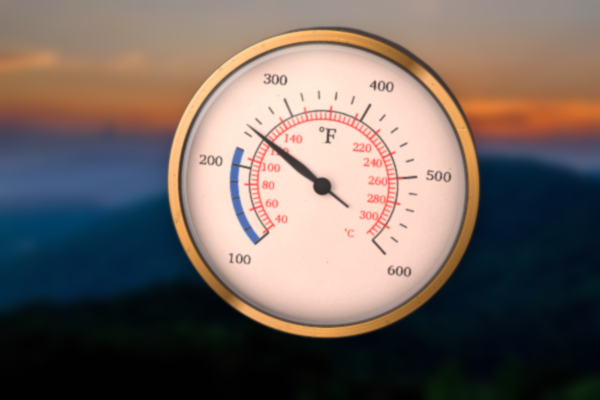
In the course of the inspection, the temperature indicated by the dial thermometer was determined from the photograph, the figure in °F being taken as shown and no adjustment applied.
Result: 250 °F
